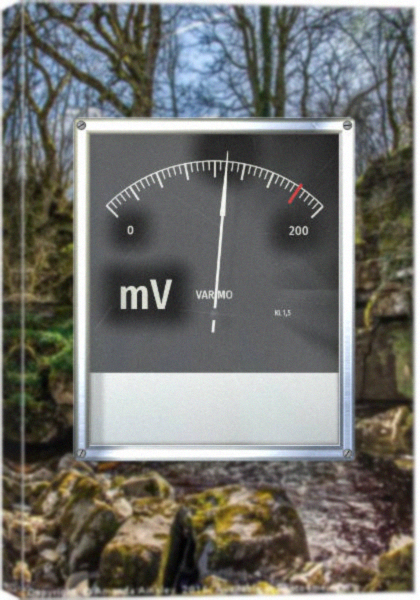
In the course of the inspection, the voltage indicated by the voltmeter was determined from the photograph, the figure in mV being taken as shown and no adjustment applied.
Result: 110 mV
